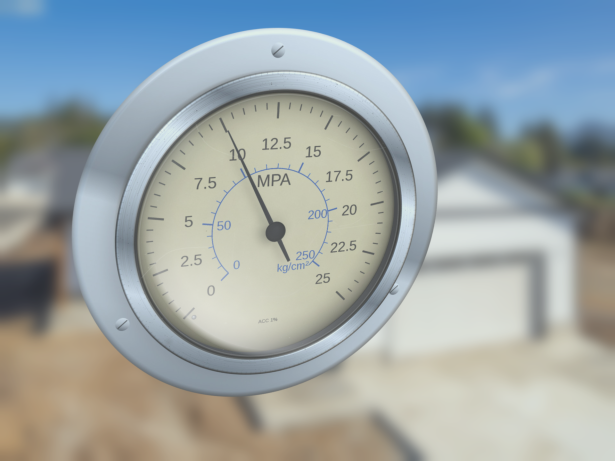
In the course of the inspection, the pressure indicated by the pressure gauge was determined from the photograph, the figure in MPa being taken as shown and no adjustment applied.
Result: 10 MPa
